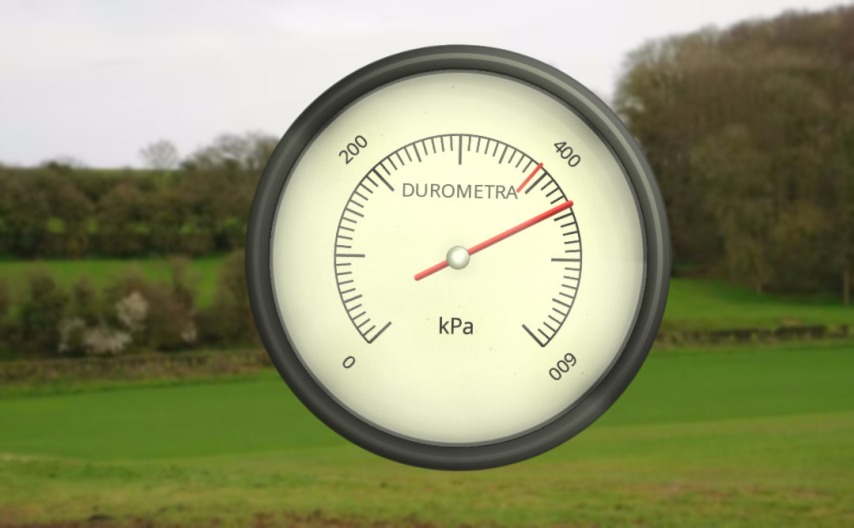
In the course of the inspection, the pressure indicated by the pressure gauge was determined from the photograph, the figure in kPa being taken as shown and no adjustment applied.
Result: 440 kPa
